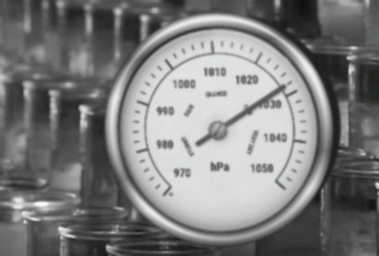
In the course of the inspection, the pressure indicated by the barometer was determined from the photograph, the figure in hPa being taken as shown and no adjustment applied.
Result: 1028 hPa
